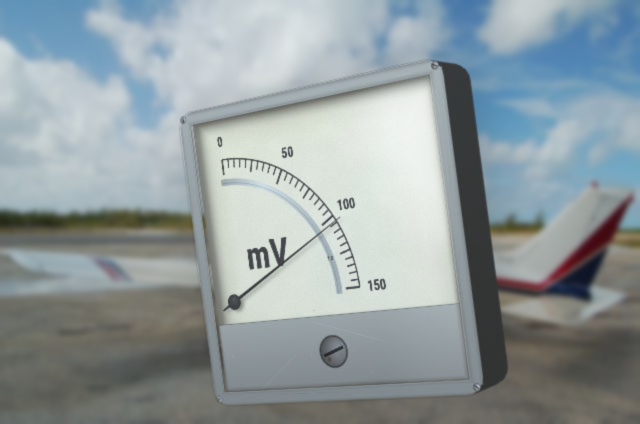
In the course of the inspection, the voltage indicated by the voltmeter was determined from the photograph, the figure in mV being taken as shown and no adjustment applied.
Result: 105 mV
